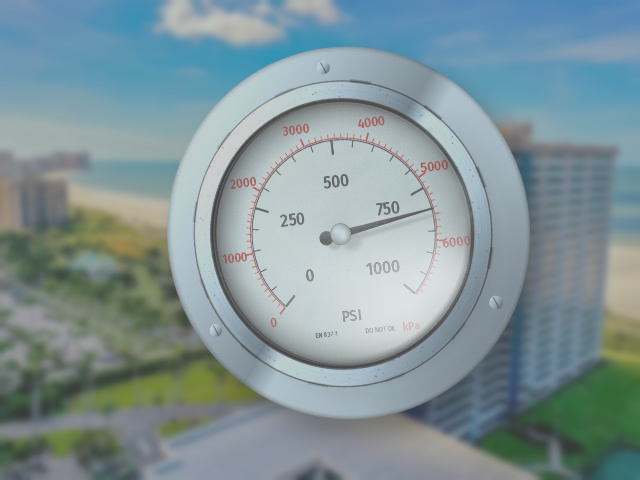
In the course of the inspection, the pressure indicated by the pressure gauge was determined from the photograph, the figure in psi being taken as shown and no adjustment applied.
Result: 800 psi
